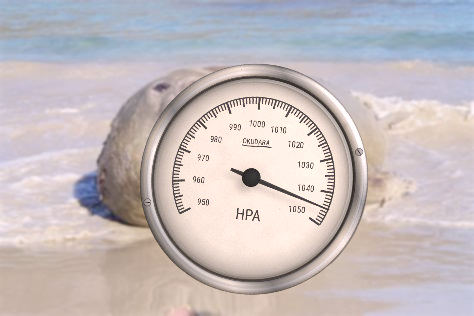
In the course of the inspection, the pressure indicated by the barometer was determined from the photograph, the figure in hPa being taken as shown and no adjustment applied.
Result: 1045 hPa
